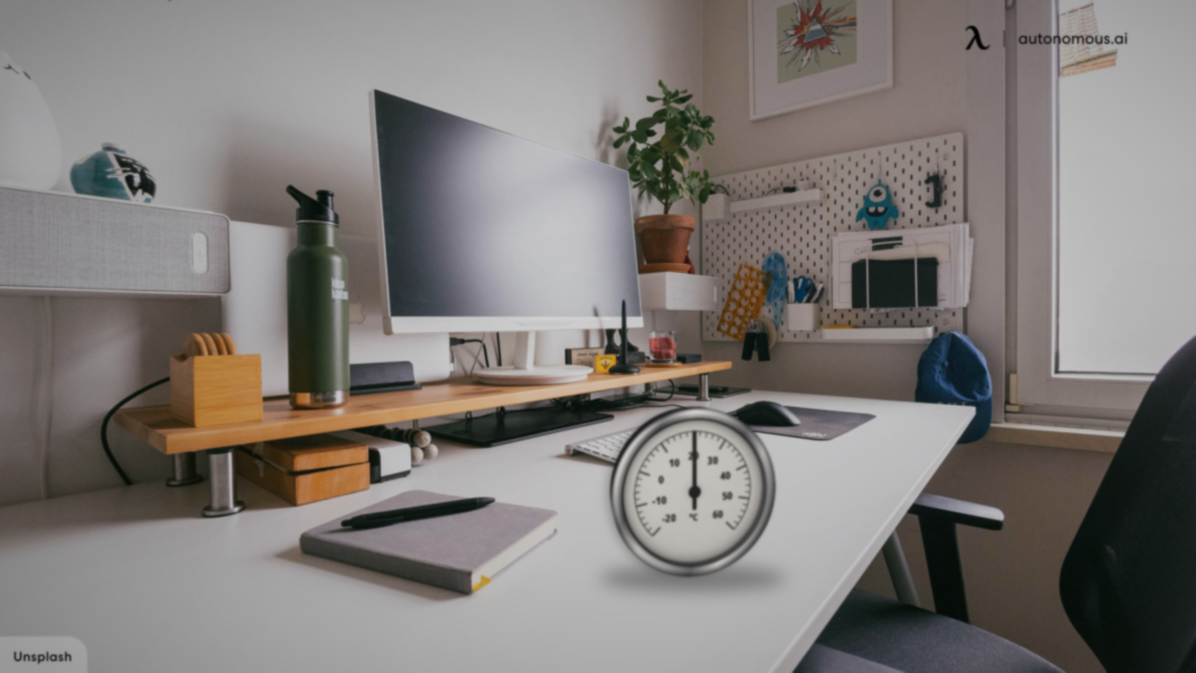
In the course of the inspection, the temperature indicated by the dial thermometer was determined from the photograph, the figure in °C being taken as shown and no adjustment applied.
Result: 20 °C
